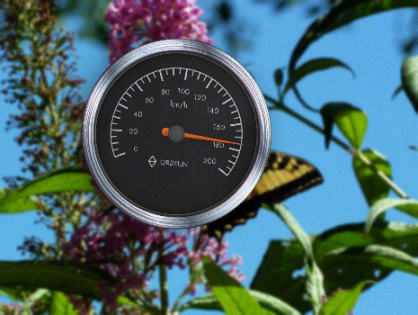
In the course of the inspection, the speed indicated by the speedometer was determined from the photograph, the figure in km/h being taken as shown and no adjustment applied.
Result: 175 km/h
